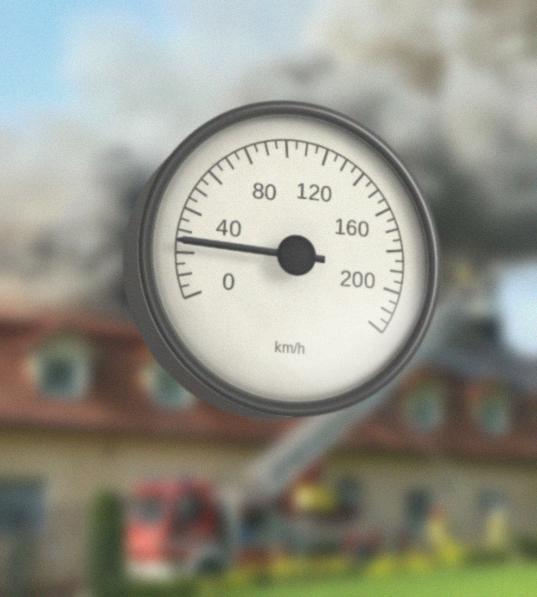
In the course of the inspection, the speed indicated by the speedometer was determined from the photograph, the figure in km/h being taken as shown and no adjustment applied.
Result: 25 km/h
